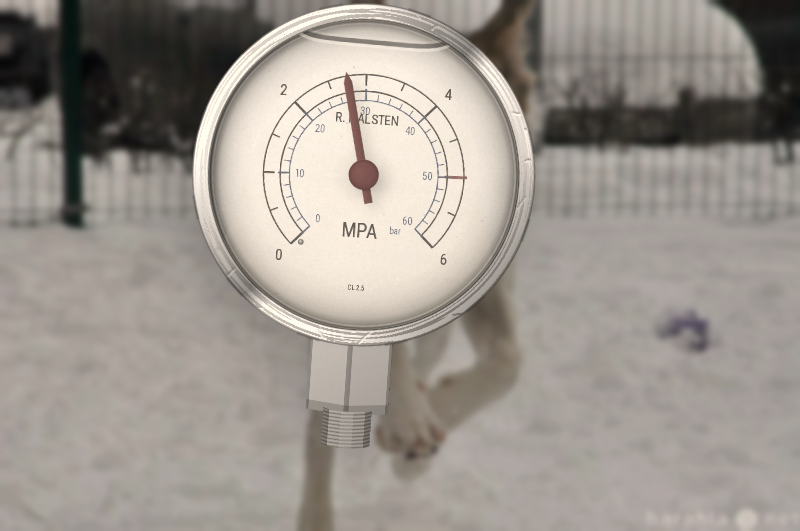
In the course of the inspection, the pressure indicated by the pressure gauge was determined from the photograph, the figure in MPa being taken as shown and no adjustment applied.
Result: 2.75 MPa
